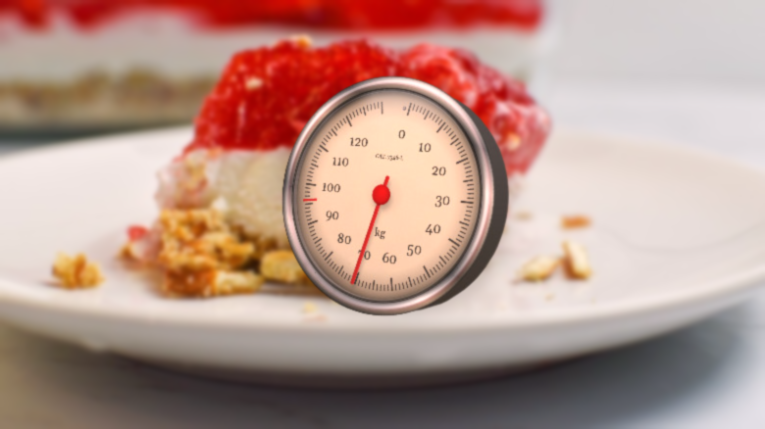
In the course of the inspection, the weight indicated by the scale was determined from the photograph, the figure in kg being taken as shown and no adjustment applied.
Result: 70 kg
